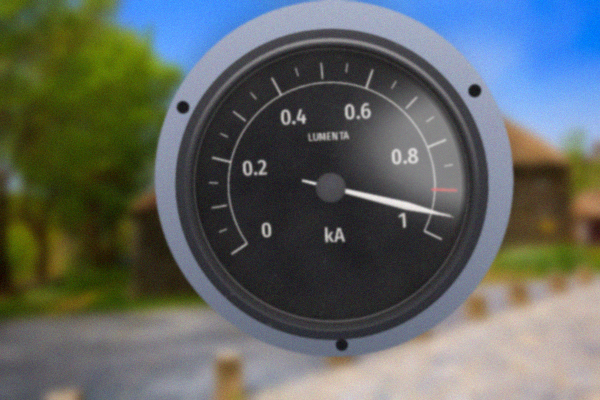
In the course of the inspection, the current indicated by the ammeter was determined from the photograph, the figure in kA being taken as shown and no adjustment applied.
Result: 0.95 kA
